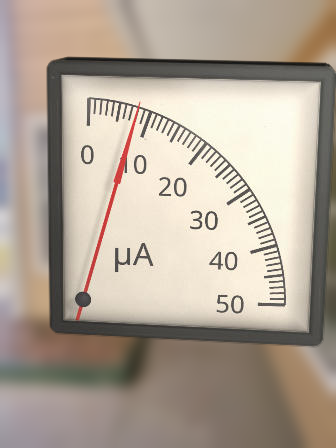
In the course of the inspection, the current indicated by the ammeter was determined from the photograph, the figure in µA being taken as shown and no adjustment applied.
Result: 8 µA
